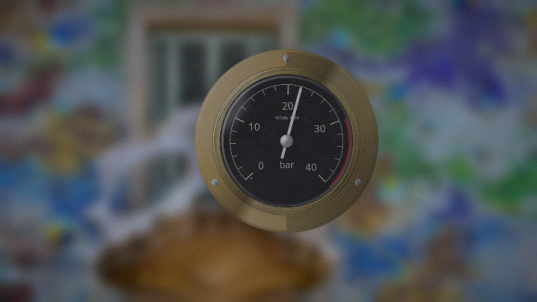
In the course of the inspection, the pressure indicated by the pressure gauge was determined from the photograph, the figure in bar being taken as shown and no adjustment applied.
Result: 22 bar
